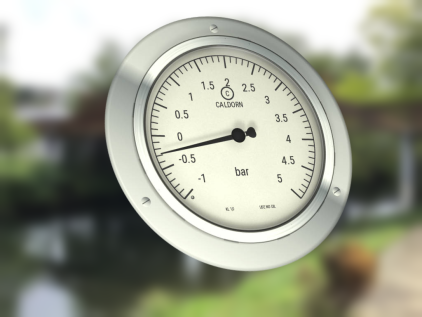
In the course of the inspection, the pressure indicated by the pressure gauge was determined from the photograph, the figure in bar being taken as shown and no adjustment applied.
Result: -0.3 bar
